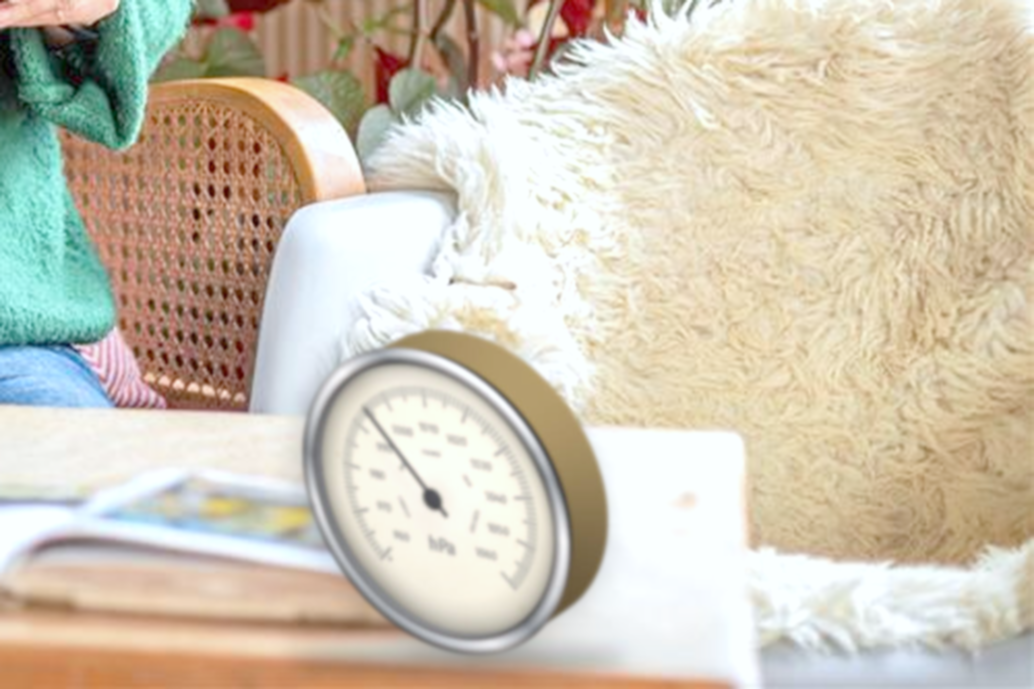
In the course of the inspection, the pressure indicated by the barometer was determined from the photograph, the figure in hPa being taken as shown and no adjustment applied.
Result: 995 hPa
